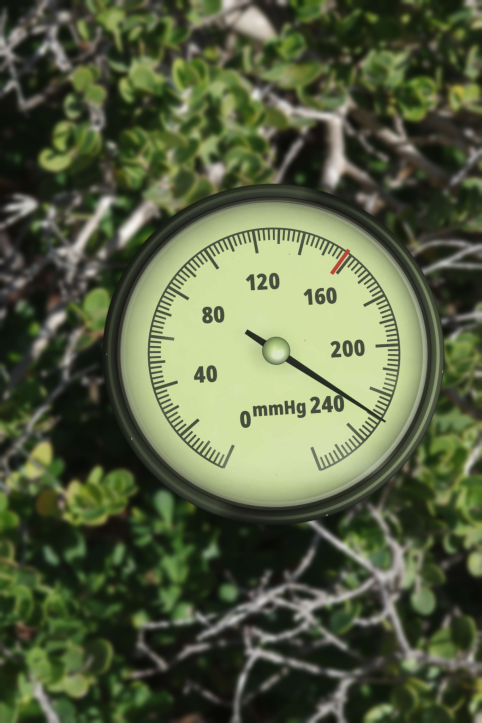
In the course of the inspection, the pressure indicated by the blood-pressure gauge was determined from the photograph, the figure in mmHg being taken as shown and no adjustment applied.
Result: 230 mmHg
